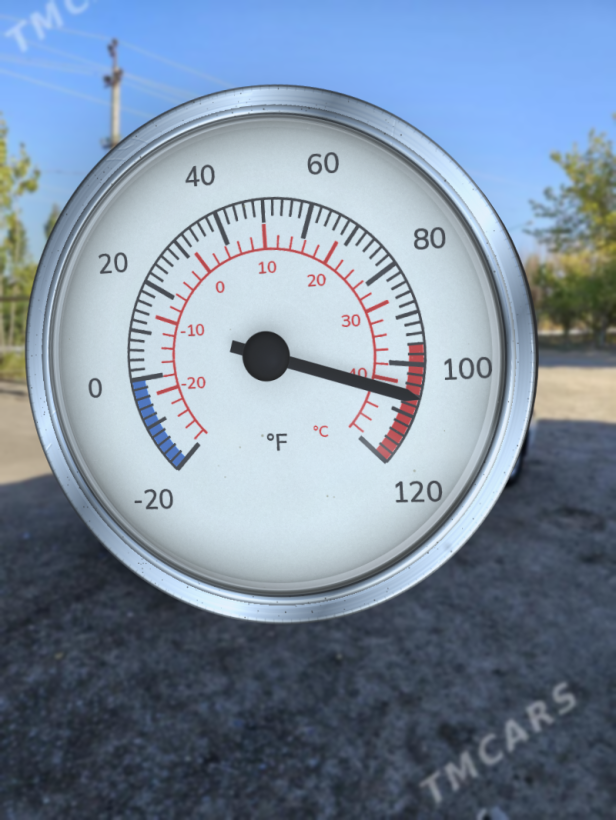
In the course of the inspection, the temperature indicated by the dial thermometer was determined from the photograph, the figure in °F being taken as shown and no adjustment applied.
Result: 106 °F
